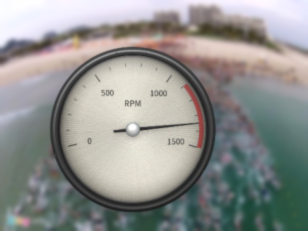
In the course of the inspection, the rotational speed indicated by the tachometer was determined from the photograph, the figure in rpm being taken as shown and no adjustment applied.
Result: 1350 rpm
